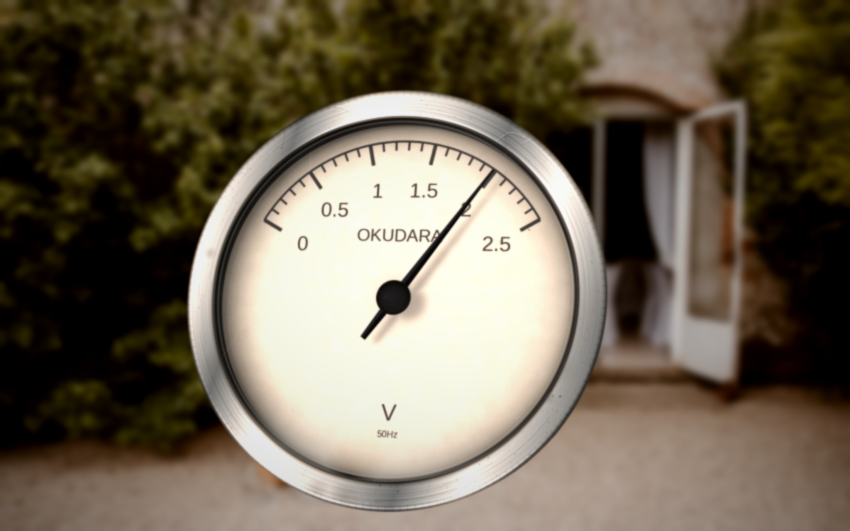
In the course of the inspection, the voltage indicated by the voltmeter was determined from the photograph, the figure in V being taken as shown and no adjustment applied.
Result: 2 V
